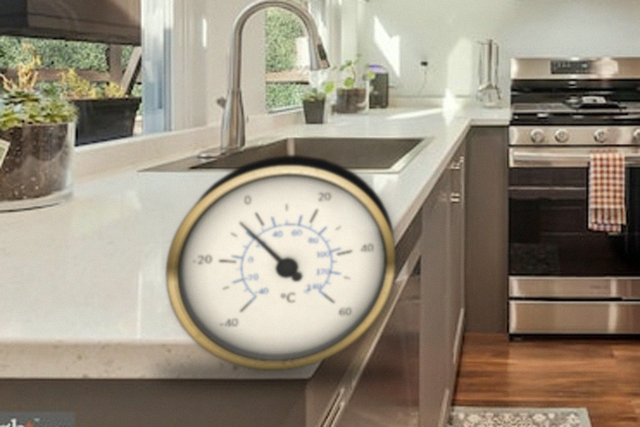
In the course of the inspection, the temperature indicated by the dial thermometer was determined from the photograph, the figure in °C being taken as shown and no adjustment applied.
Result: -5 °C
